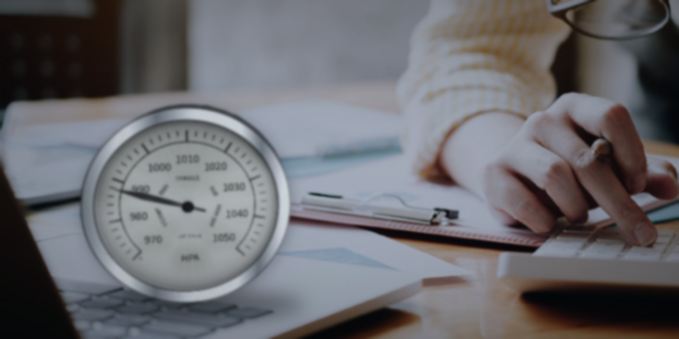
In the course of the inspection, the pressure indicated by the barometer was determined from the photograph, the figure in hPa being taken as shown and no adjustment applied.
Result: 988 hPa
